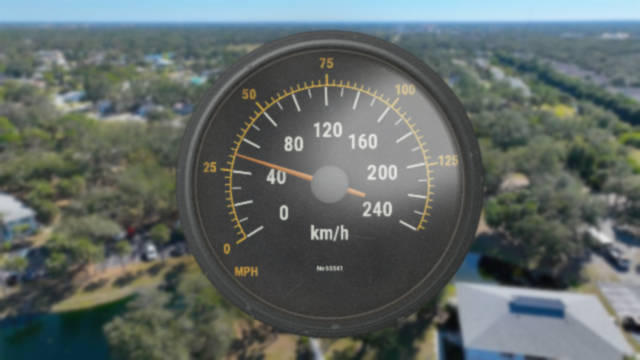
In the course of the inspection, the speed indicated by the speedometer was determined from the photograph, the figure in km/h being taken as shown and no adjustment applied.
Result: 50 km/h
